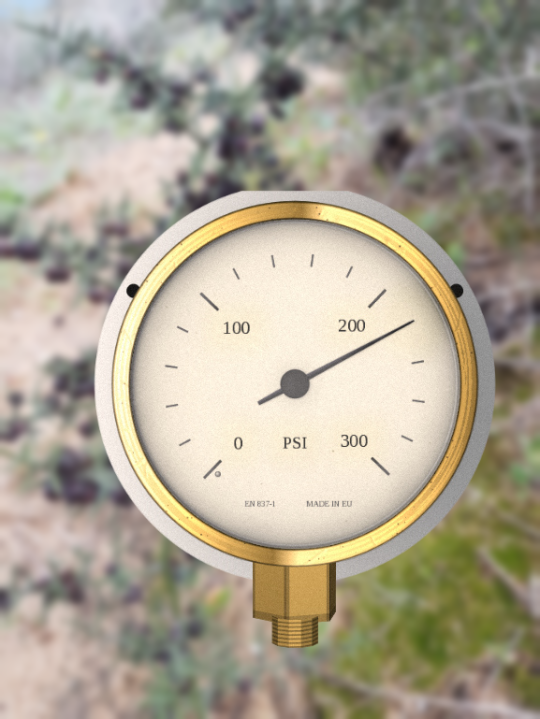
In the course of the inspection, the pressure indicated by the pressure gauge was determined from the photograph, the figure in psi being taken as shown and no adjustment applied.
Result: 220 psi
